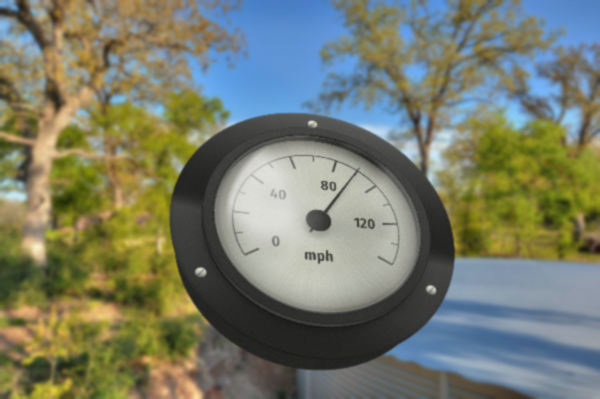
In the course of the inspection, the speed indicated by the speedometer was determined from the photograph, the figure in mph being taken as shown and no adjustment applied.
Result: 90 mph
